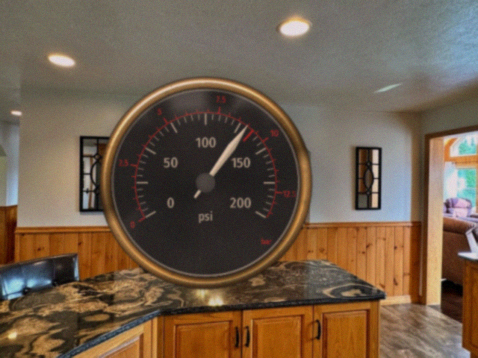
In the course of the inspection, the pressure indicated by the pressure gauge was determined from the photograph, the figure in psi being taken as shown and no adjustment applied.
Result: 130 psi
